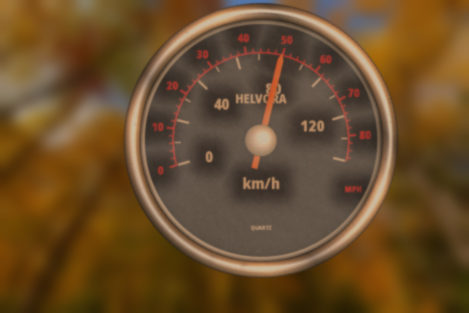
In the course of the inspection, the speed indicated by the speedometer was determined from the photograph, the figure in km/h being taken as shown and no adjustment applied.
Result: 80 km/h
